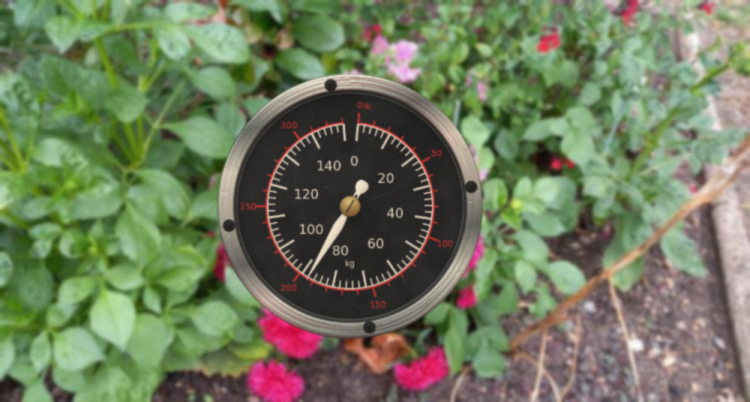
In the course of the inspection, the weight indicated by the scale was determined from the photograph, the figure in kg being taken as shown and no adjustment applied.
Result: 88 kg
